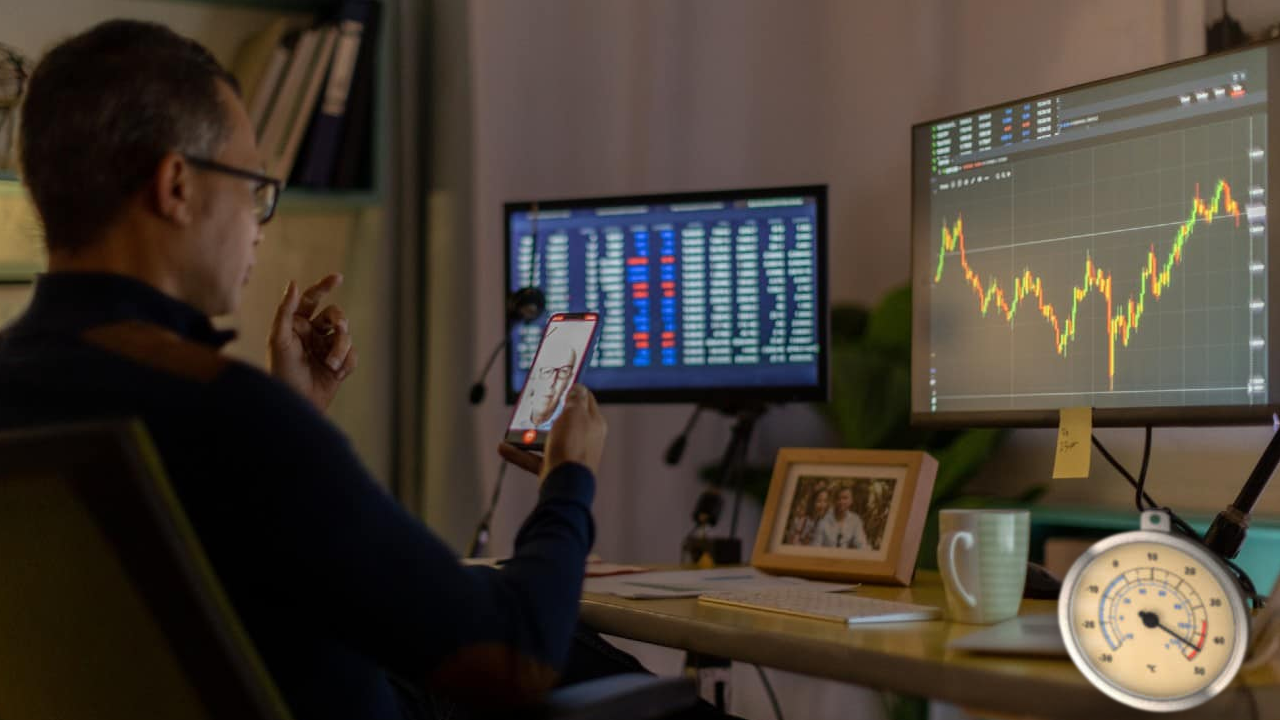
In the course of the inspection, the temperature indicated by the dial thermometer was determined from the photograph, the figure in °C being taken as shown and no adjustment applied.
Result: 45 °C
